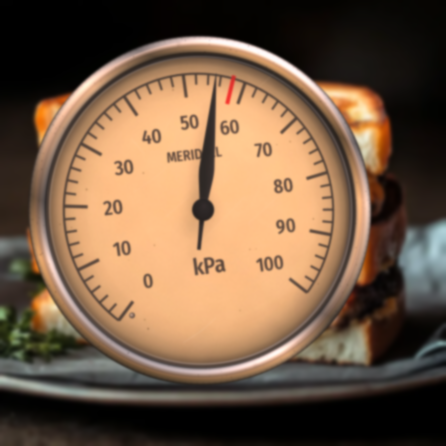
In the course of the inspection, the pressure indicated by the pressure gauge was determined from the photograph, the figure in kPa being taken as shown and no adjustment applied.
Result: 55 kPa
